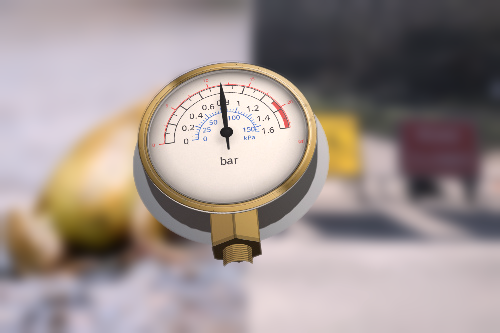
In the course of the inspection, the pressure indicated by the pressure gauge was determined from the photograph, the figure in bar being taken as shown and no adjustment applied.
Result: 0.8 bar
